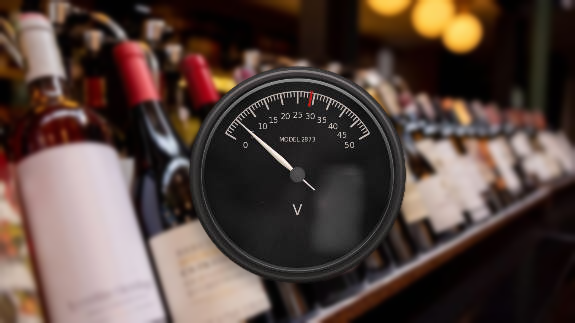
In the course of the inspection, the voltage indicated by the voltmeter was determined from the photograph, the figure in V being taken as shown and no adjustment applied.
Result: 5 V
